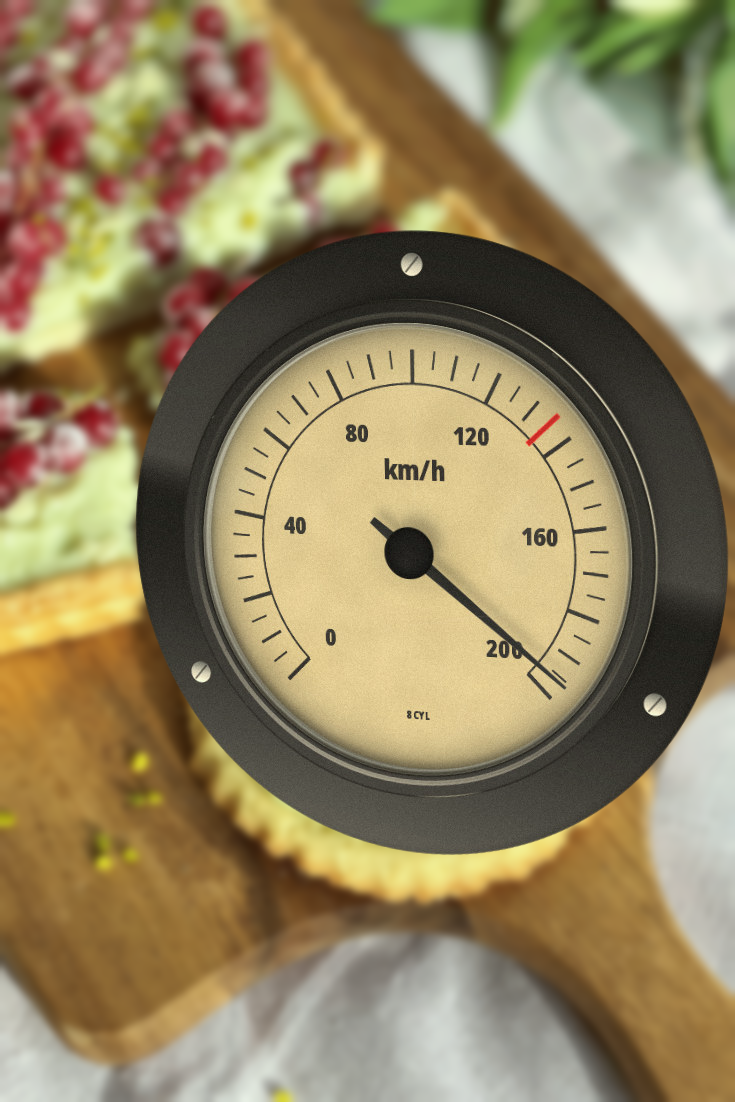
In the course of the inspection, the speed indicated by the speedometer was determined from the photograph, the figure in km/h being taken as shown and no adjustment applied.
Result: 195 km/h
